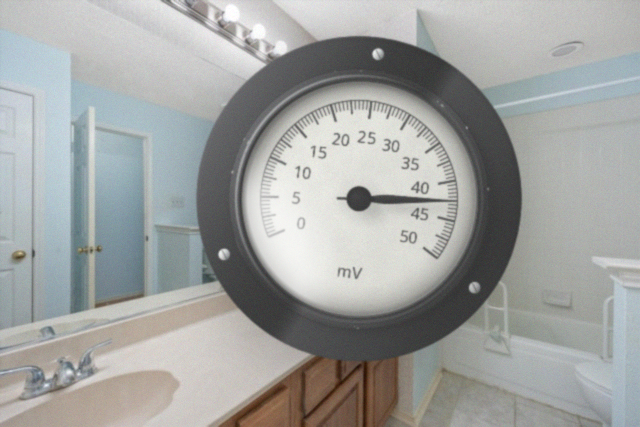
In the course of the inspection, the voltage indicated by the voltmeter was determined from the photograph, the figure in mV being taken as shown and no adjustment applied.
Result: 42.5 mV
